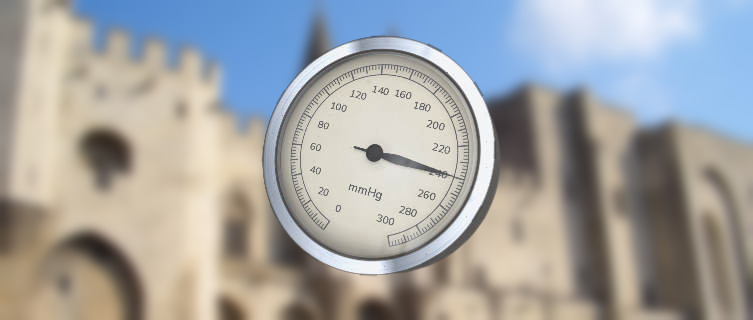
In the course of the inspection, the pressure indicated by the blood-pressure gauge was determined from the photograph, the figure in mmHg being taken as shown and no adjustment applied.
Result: 240 mmHg
